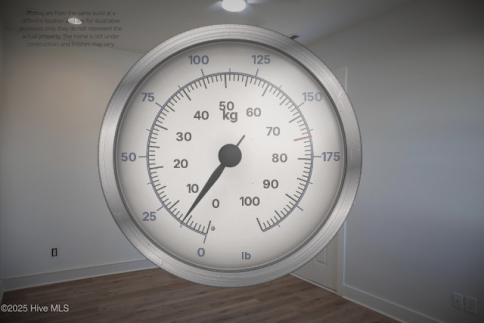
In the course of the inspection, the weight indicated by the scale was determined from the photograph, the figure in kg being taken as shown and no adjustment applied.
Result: 6 kg
